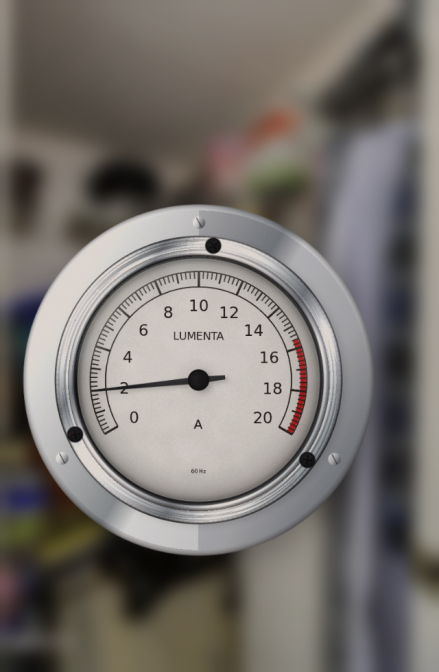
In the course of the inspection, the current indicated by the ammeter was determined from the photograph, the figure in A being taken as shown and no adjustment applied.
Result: 2 A
